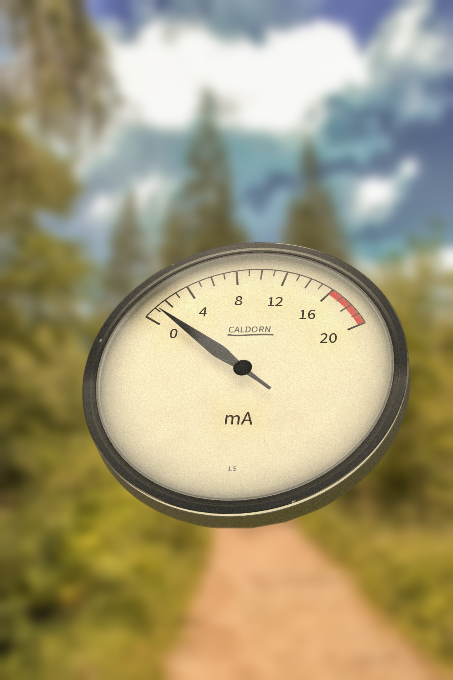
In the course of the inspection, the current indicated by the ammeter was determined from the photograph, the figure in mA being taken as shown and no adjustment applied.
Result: 1 mA
